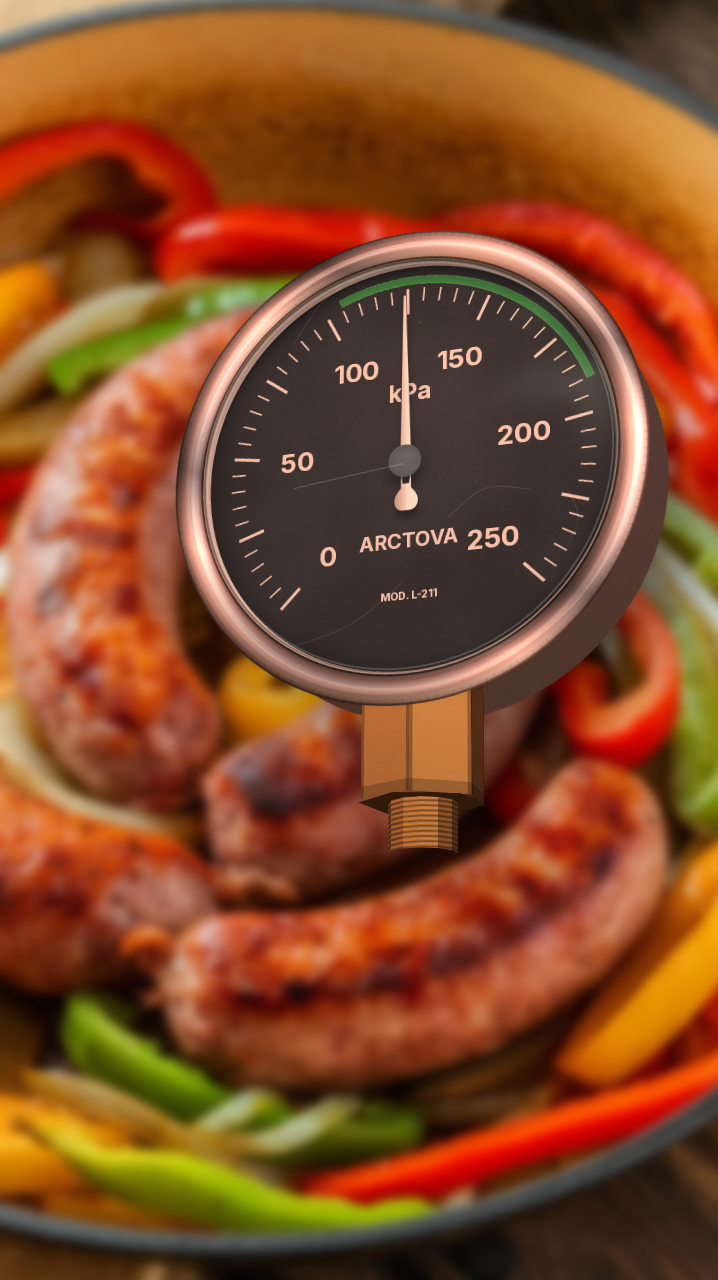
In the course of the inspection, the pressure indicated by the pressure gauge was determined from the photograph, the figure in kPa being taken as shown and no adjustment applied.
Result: 125 kPa
